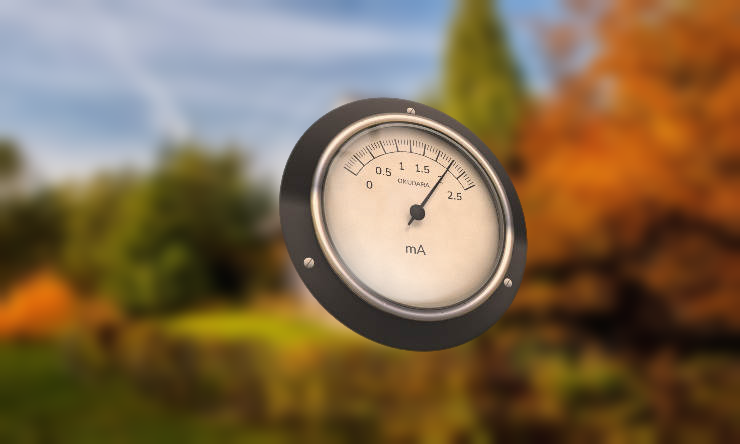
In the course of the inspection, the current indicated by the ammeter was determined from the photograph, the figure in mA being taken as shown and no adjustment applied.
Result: 2 mA
